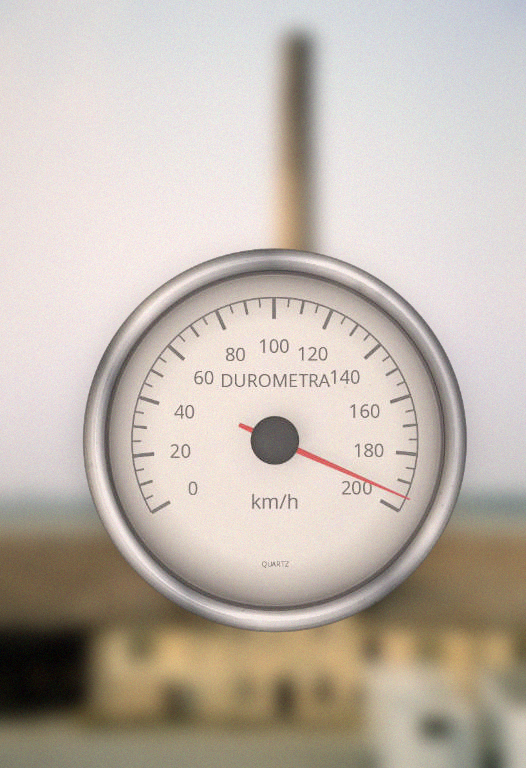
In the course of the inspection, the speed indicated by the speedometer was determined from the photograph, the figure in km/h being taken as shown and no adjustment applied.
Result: 195 km/h
